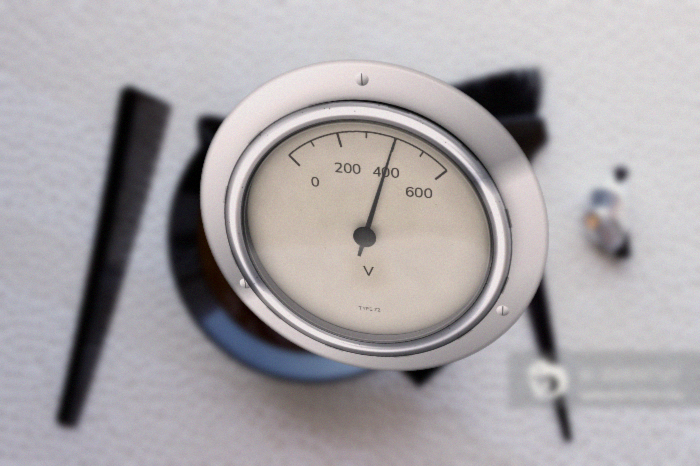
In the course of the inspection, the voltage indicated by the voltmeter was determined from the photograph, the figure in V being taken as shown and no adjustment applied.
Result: 400 V
